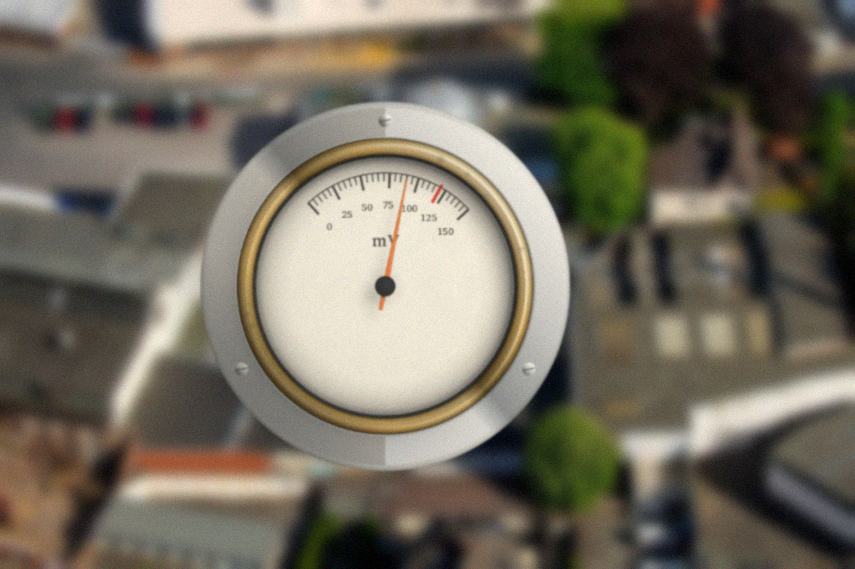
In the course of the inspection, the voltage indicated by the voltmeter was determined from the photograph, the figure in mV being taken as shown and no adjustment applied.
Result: 90 mV
